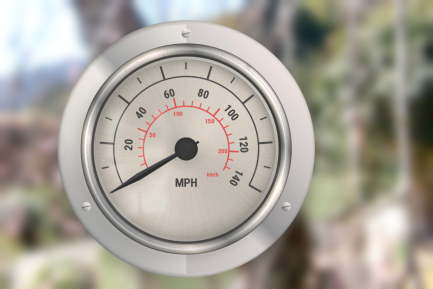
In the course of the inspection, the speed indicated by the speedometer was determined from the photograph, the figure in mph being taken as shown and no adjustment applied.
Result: 0 mph
